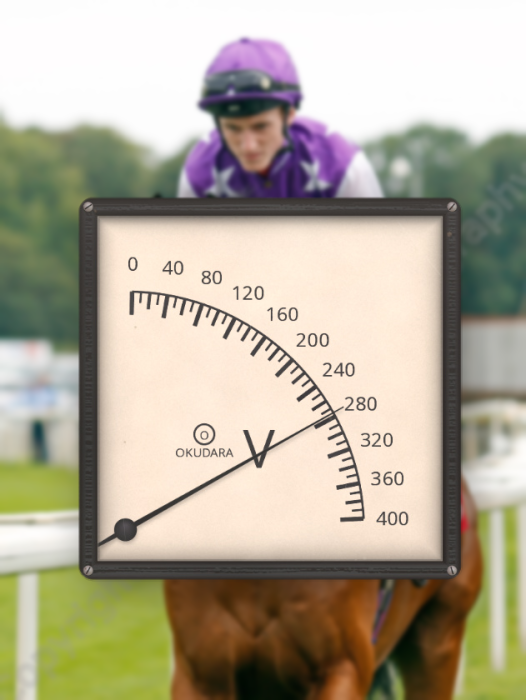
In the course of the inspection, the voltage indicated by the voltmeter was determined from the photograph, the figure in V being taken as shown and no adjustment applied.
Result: 275 V
